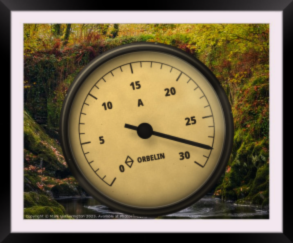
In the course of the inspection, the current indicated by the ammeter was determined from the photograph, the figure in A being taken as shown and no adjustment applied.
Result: 28 A
